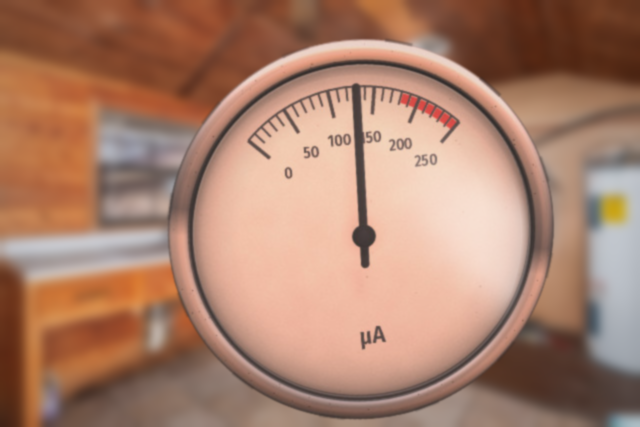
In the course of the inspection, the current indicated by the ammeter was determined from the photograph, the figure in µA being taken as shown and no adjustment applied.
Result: 130 µA
